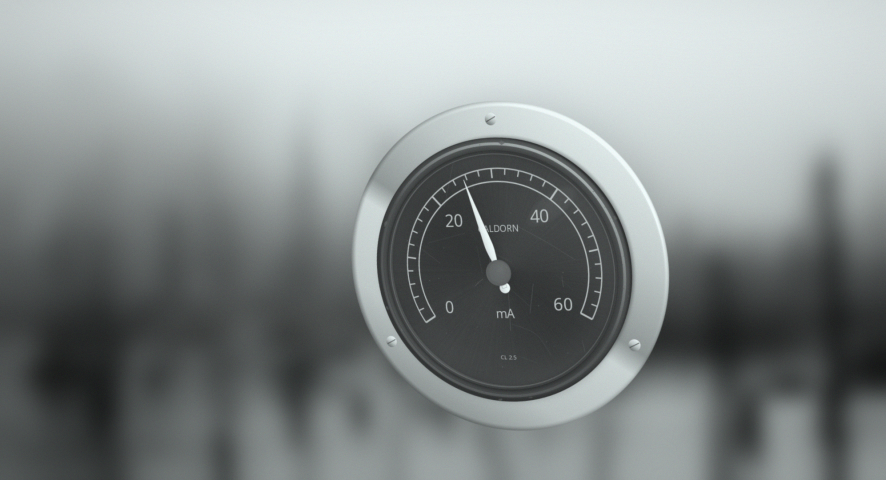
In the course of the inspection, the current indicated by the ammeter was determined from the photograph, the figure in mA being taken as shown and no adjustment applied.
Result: 26 mA
